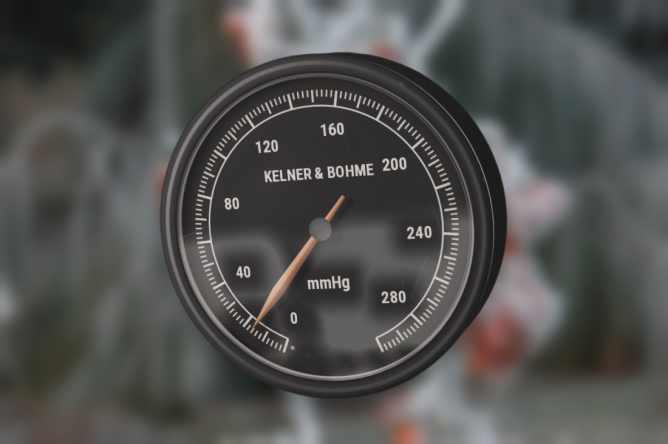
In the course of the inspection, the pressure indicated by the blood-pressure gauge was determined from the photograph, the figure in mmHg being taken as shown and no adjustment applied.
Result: 16 mmHg
